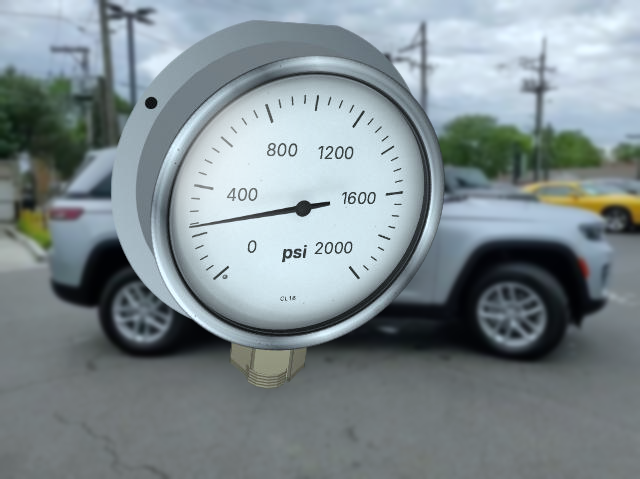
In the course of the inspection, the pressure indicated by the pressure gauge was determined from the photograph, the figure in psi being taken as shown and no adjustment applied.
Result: 250 psi
